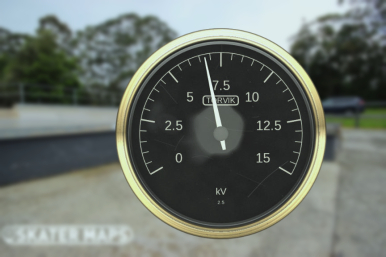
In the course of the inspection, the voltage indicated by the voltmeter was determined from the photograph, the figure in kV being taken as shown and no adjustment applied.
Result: 6.75 kV
